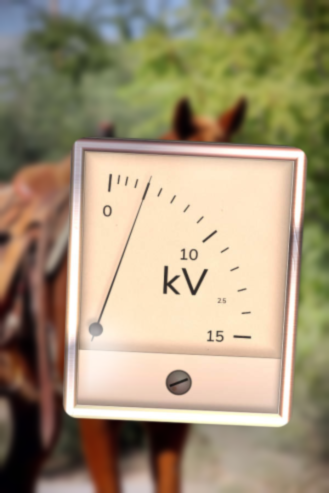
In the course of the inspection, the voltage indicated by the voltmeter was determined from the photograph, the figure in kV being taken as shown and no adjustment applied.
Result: 5 kV
